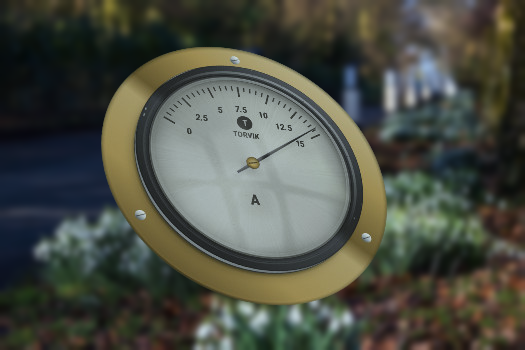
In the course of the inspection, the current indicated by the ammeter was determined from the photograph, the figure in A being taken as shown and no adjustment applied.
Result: 14.5 A
